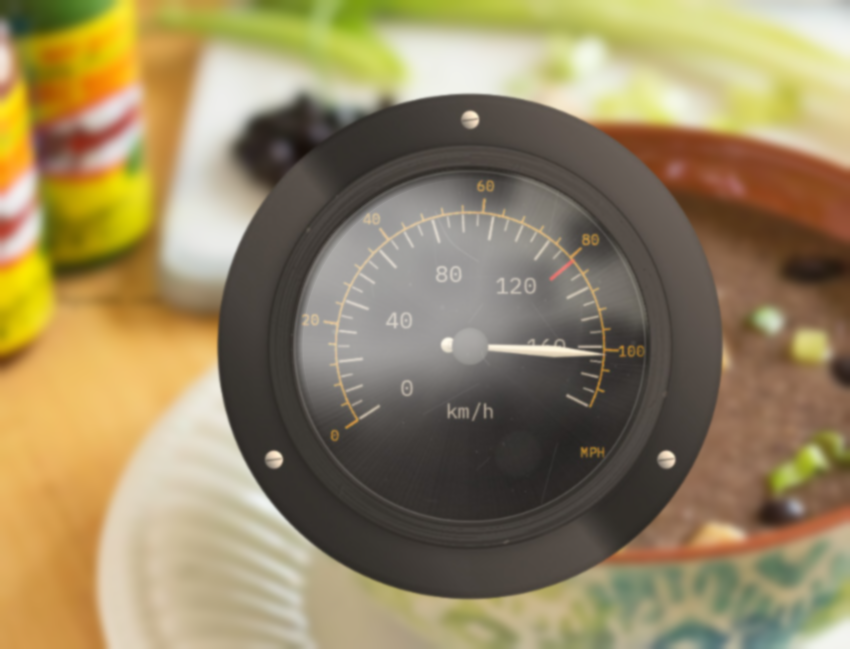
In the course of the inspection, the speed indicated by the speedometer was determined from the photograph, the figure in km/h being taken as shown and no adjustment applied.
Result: 162.5 km/h
